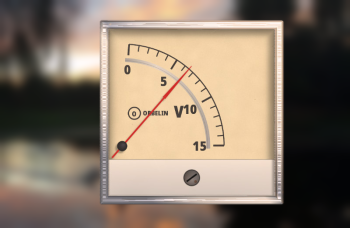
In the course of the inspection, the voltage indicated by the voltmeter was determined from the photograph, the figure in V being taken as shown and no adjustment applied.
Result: 6.5 V
